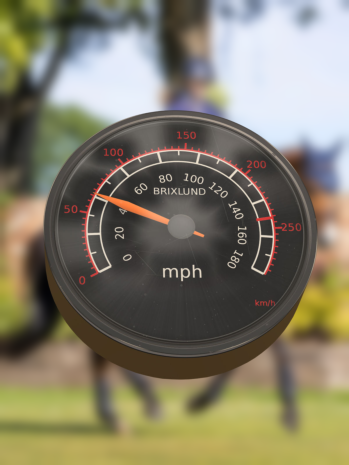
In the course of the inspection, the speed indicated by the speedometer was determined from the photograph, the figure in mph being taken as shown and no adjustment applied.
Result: 40 mph
